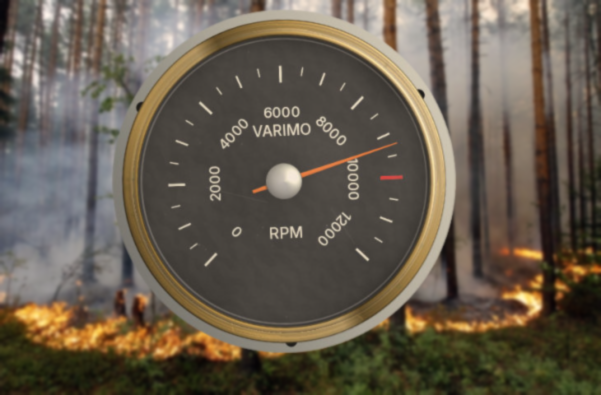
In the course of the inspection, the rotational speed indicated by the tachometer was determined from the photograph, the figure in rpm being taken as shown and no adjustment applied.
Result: 9250 rpm
